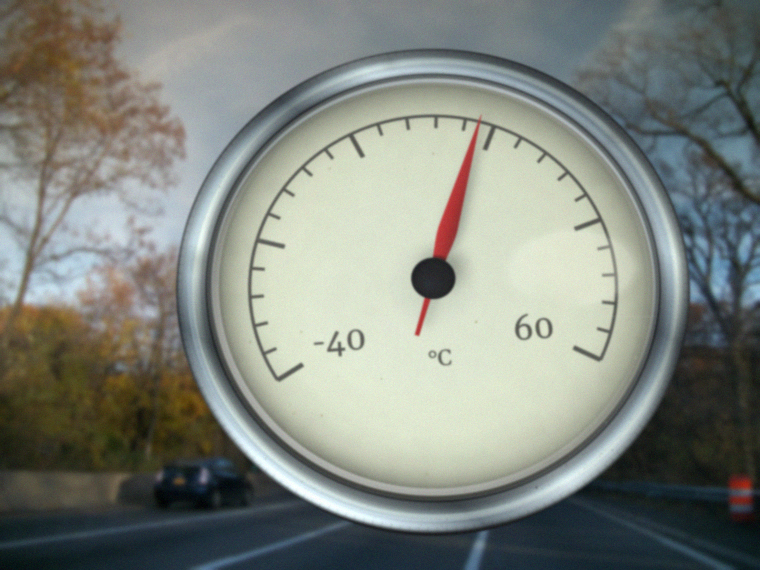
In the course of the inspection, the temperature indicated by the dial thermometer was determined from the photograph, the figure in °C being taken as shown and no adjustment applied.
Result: 18 °C
